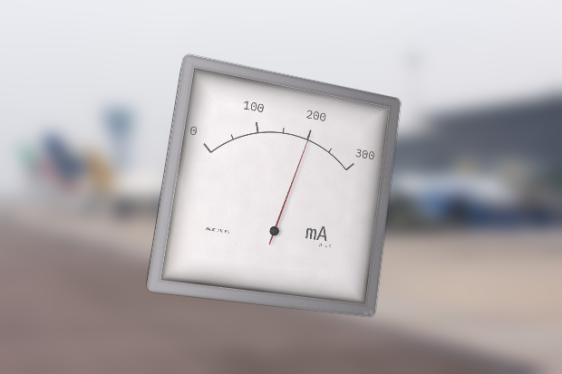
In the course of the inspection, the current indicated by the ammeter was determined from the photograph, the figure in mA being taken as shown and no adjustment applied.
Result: 200 mA
